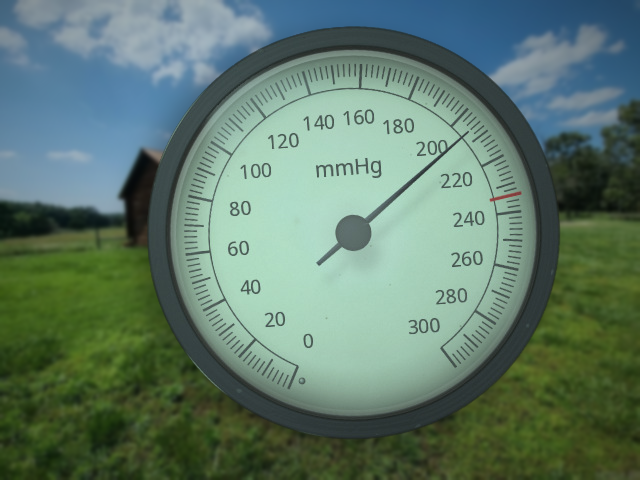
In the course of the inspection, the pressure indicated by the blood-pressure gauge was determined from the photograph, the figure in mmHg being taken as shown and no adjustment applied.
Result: 206 mmHg
